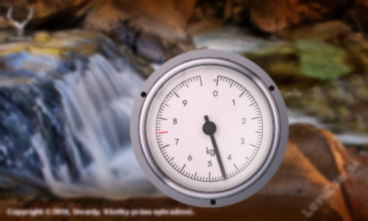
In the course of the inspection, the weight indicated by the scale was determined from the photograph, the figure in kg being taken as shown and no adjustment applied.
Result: 4.5 kg
